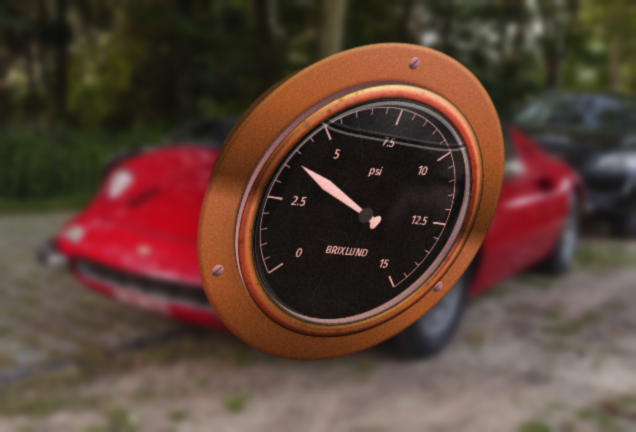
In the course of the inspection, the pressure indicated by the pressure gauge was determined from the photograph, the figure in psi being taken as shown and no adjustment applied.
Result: 3.75 psi
